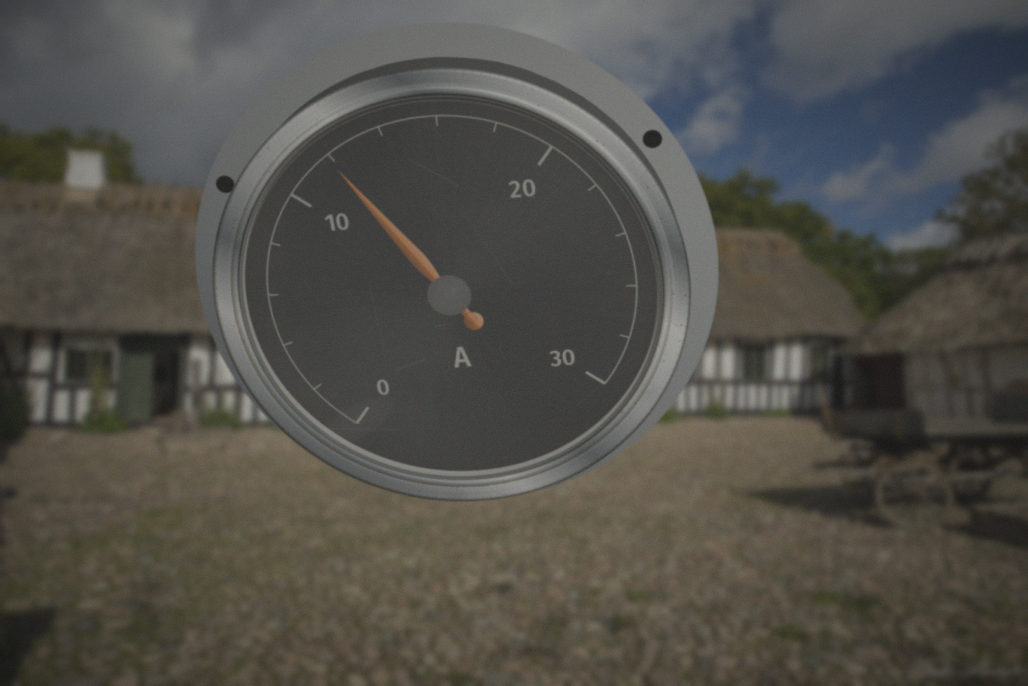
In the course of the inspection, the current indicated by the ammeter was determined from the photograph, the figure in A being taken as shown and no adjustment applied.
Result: 12 A
